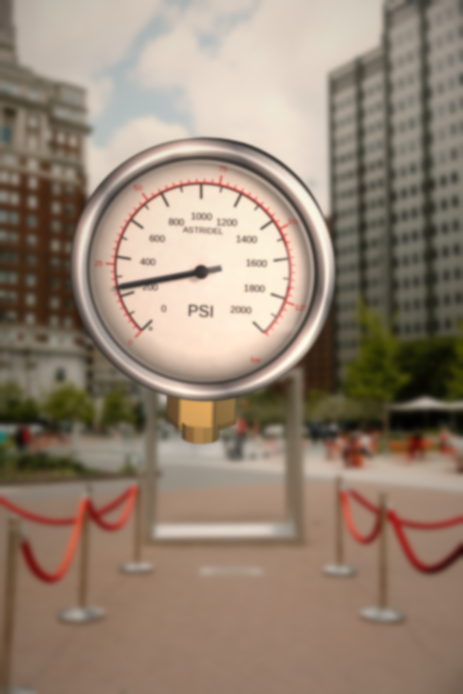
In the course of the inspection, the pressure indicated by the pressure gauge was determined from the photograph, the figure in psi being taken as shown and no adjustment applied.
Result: 250 psi
